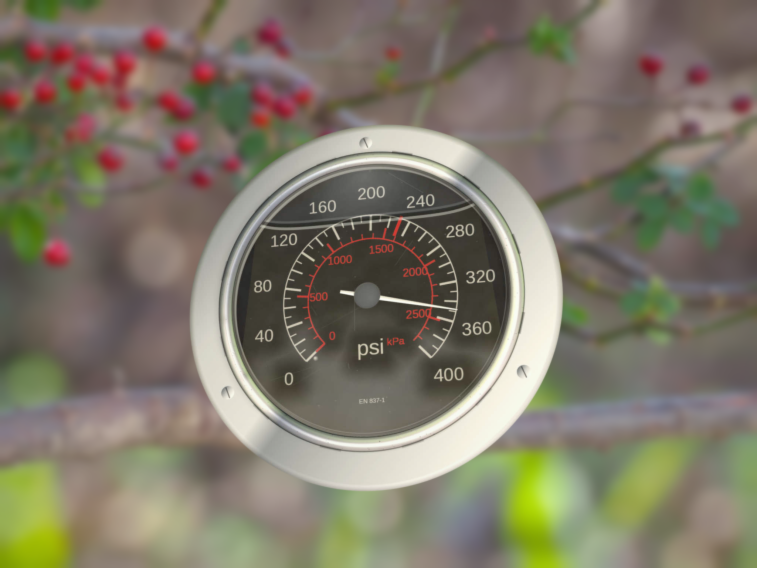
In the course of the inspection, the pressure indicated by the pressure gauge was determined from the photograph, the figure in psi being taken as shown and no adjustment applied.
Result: 350 psi
